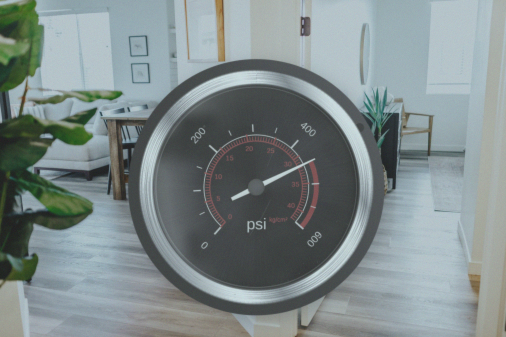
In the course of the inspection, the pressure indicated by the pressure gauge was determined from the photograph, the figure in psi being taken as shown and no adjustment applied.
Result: 450 psi
